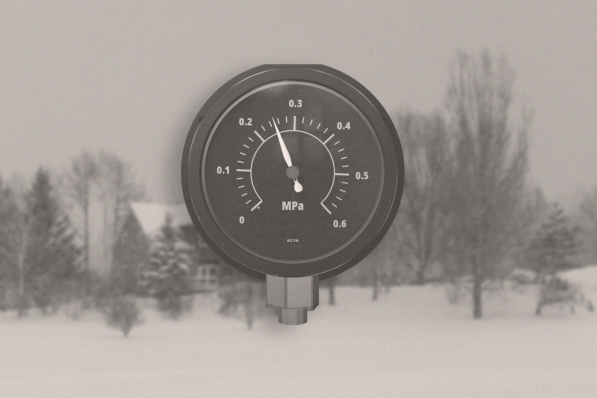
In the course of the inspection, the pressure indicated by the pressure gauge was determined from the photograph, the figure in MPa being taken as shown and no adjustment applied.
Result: 0.25 MPa
